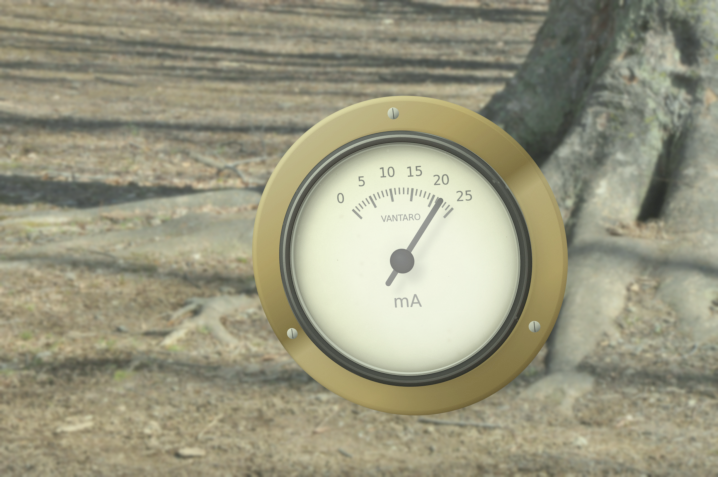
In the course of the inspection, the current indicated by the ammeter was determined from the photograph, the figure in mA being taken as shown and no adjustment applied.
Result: 22 mA
